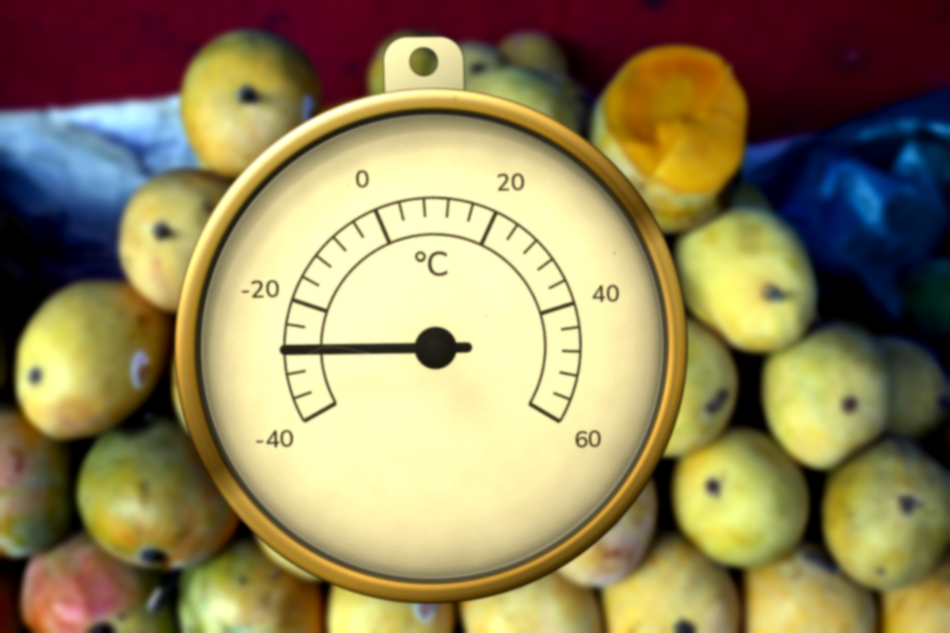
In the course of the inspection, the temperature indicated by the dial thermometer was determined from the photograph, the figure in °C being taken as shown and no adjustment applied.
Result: -28 °C
